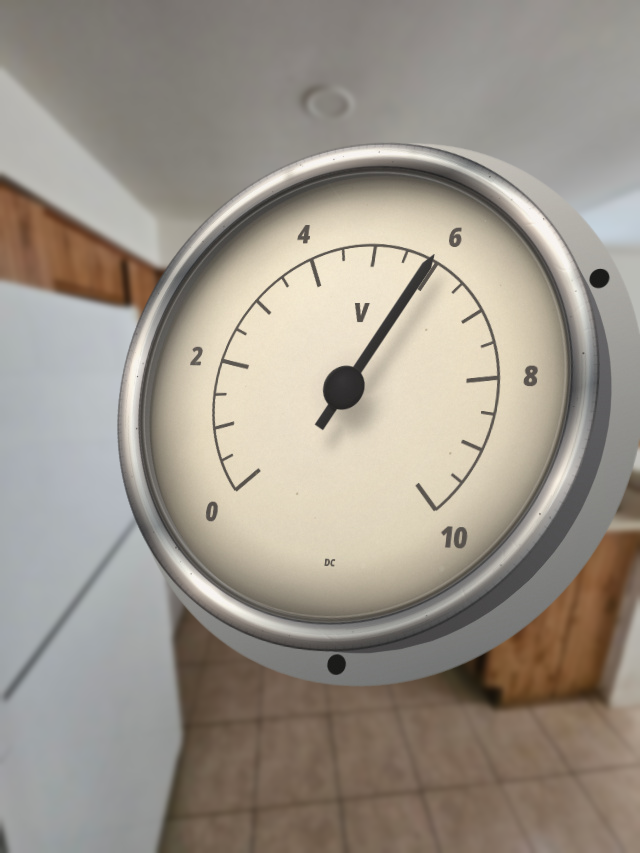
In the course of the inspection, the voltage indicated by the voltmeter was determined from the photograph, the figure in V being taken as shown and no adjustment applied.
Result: 6 V
